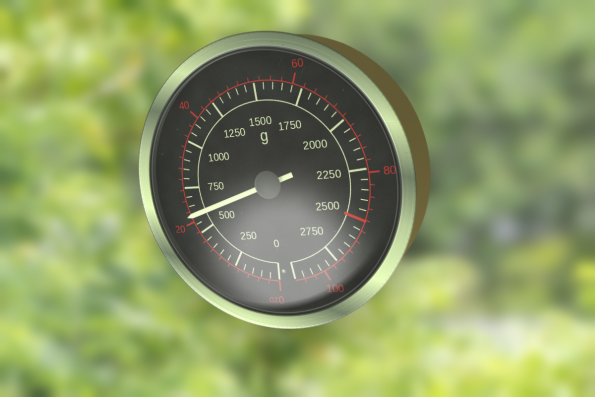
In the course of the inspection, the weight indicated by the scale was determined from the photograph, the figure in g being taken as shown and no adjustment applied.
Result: 600 g
